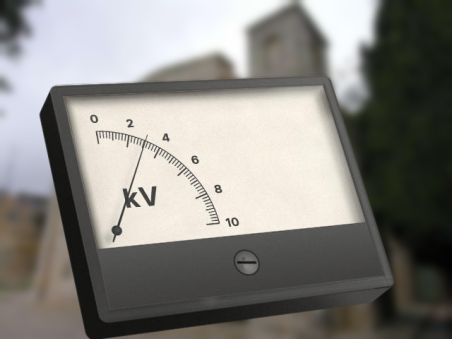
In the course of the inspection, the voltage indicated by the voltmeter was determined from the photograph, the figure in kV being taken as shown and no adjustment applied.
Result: 3 kV
